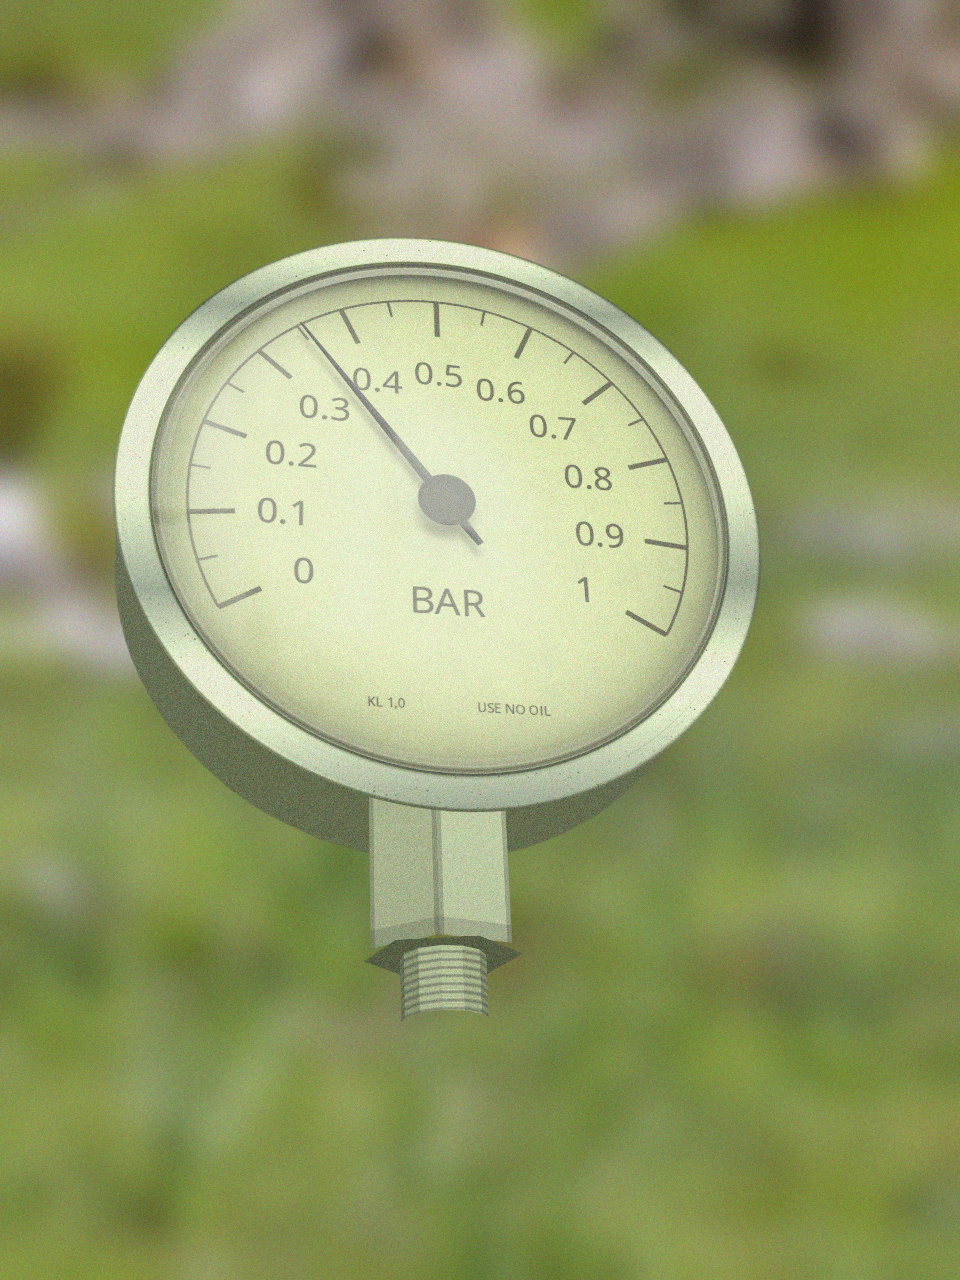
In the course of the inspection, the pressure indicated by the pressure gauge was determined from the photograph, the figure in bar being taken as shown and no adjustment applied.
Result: 0.35 bar
